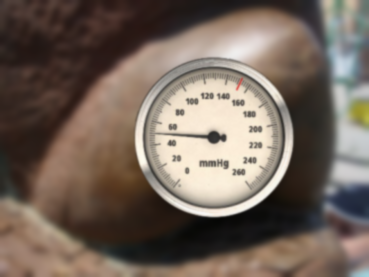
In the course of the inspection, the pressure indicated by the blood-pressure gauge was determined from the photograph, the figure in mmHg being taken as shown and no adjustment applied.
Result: 50 mmHg
